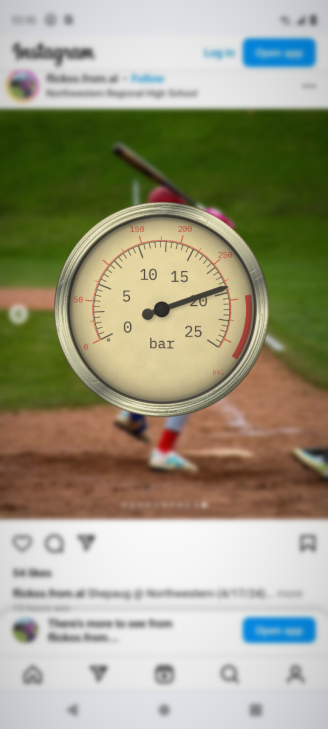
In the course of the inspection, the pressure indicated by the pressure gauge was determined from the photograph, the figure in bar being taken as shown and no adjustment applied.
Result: 19.5 bar
